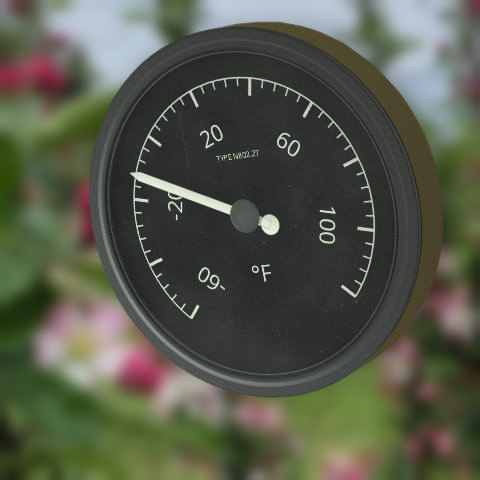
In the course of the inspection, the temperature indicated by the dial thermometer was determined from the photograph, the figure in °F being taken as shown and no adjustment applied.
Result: -12 °F
